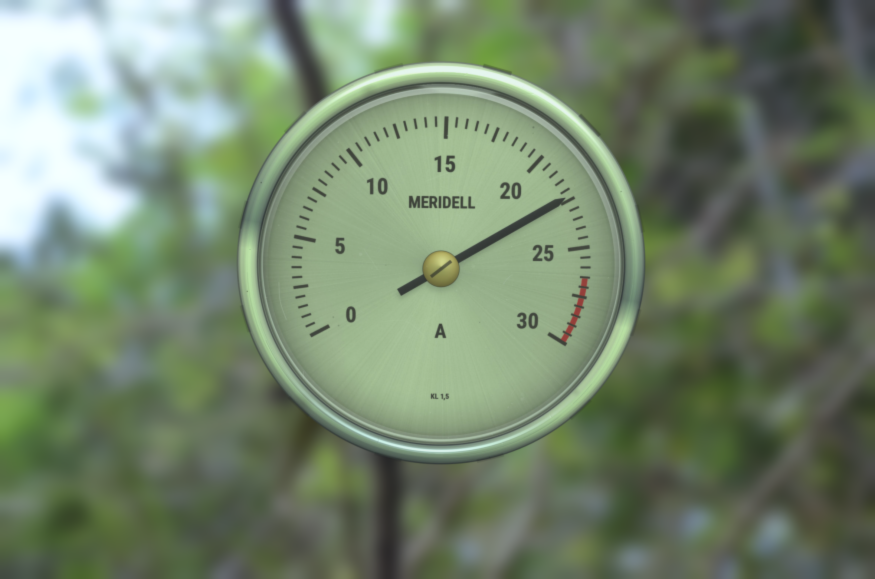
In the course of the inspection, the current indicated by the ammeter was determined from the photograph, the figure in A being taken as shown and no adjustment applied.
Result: 22.25 A
